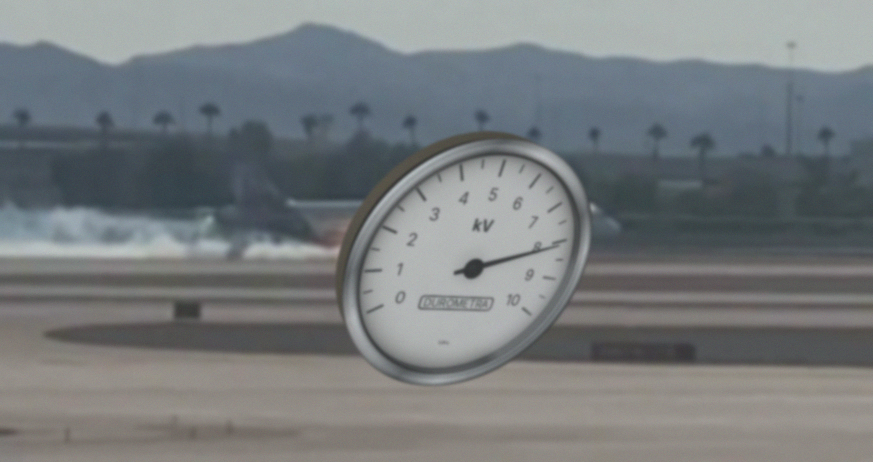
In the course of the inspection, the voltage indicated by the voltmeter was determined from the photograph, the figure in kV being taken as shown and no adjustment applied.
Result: 8 kV
